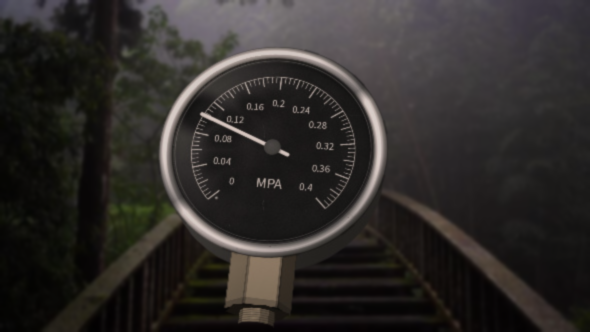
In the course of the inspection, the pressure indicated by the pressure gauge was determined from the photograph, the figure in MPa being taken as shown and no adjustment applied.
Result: 0.1 MPa
